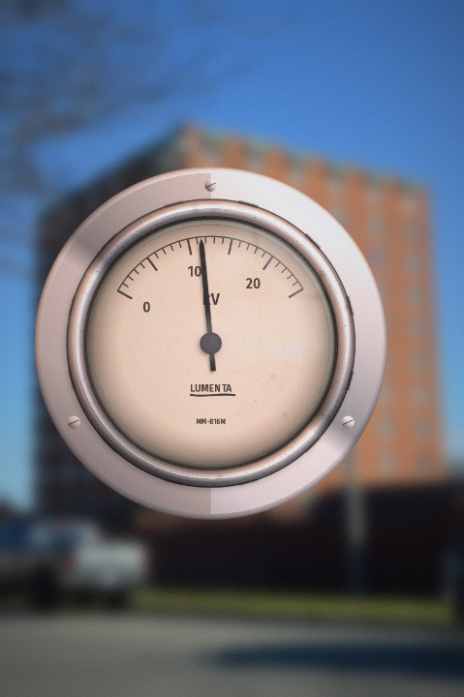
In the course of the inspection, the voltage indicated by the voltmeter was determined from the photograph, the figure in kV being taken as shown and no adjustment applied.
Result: 11.5 kV
